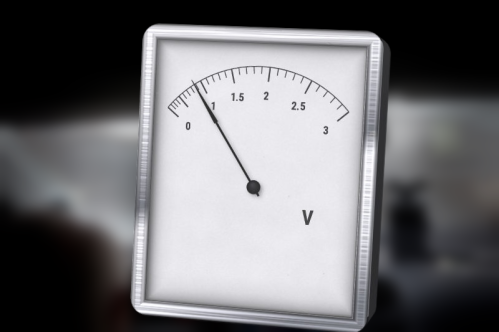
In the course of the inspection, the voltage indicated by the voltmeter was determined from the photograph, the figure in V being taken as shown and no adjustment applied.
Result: 0.9 V
